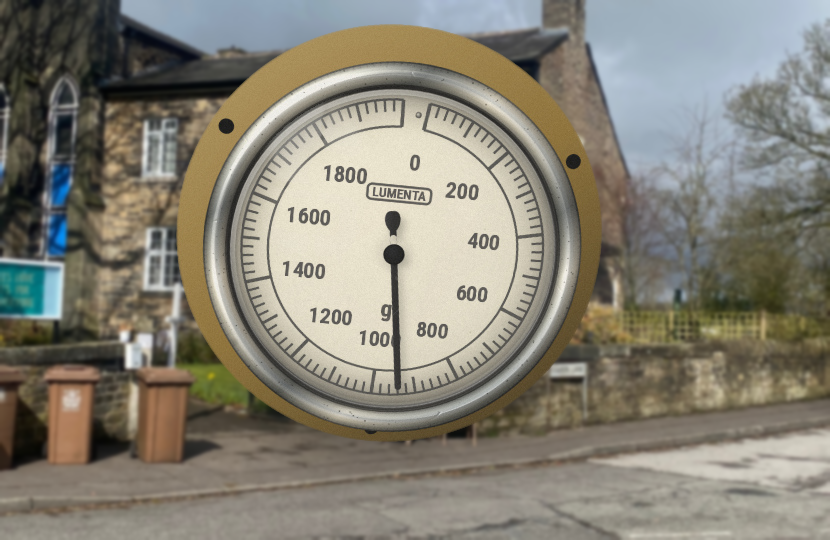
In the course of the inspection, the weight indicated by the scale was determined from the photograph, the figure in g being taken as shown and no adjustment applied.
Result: 940 g
